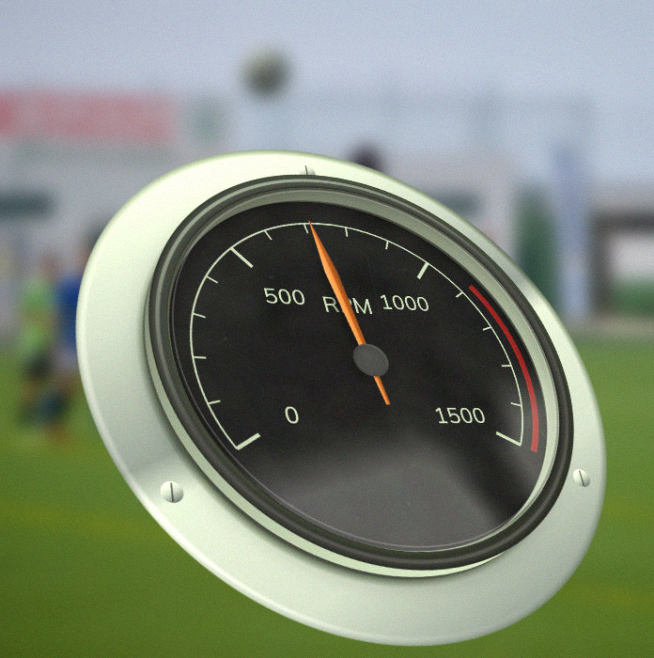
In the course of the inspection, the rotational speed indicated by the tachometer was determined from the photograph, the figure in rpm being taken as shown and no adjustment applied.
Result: 700 rpm
